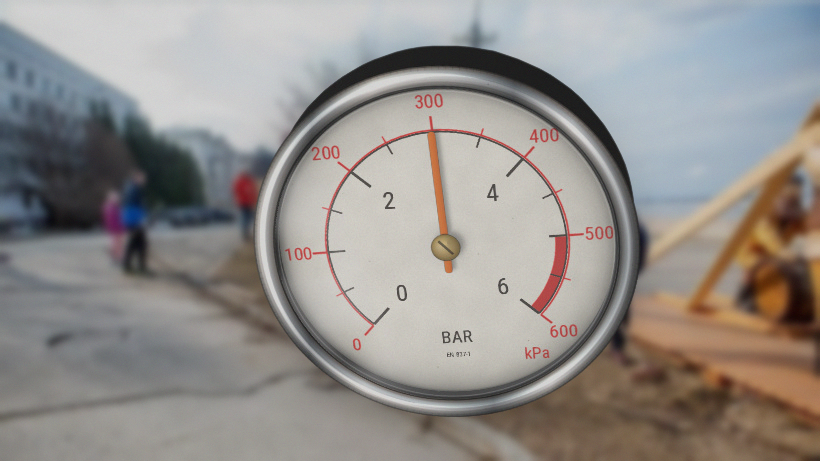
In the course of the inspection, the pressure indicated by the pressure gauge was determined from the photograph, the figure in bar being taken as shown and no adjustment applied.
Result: 3 bar
